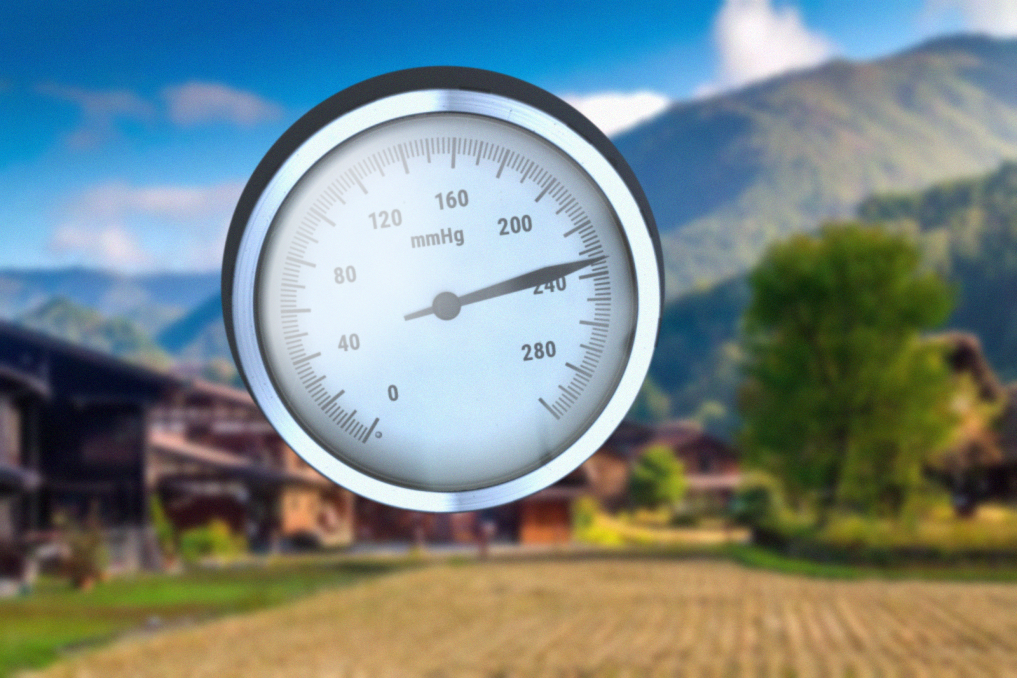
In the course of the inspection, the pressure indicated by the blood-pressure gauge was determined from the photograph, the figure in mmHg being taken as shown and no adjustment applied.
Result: 234 mmHg
